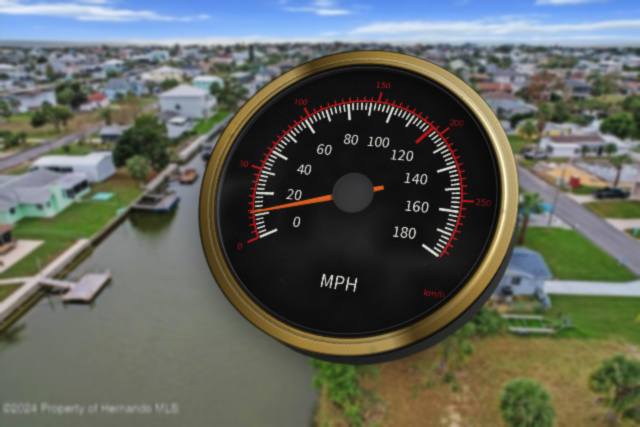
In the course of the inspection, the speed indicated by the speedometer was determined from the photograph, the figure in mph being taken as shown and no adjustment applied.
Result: 10 mph
